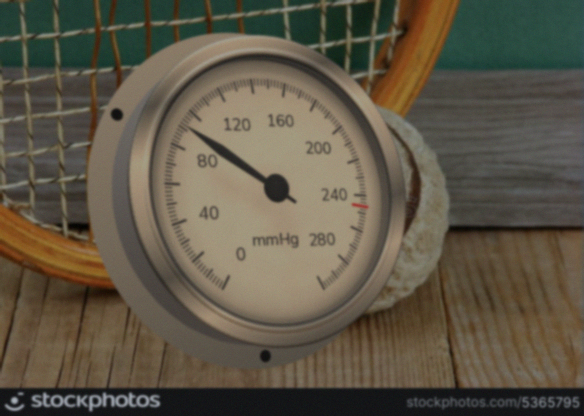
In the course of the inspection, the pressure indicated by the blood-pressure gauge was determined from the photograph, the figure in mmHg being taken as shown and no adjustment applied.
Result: 90 mmHg
